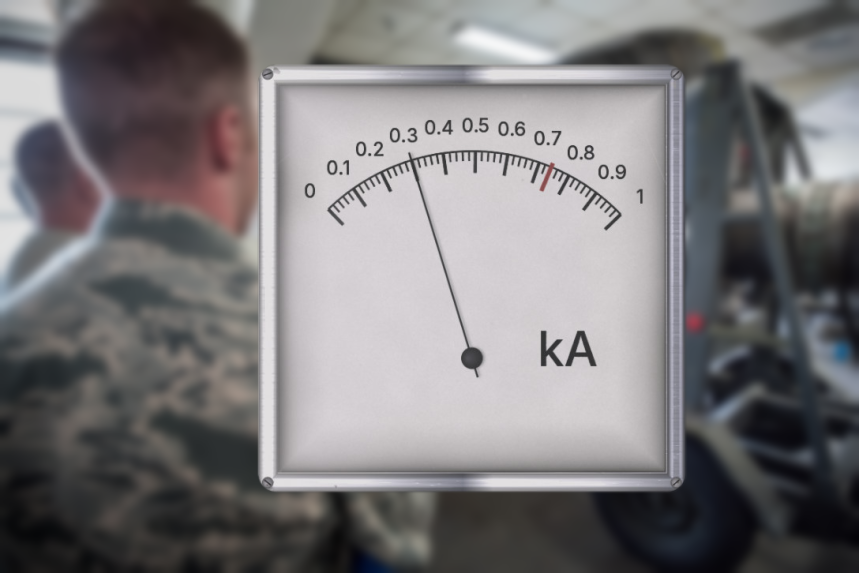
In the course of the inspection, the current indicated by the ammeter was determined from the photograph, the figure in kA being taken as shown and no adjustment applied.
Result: 0.3 kA
